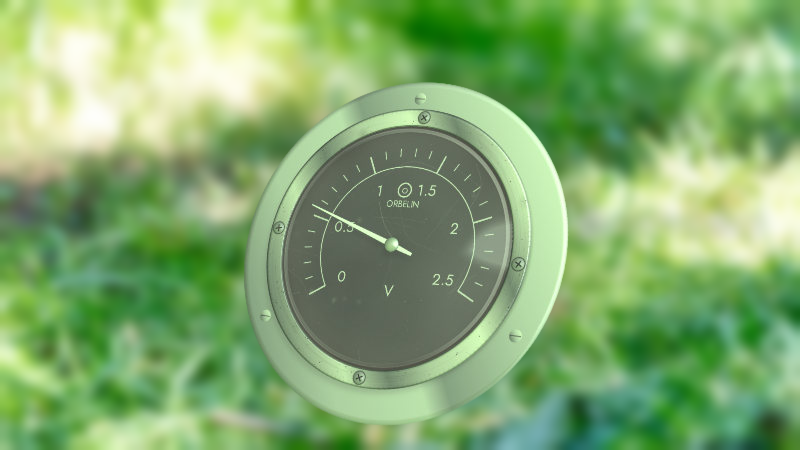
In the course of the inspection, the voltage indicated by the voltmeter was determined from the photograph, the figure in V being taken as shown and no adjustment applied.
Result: 0.55 V
